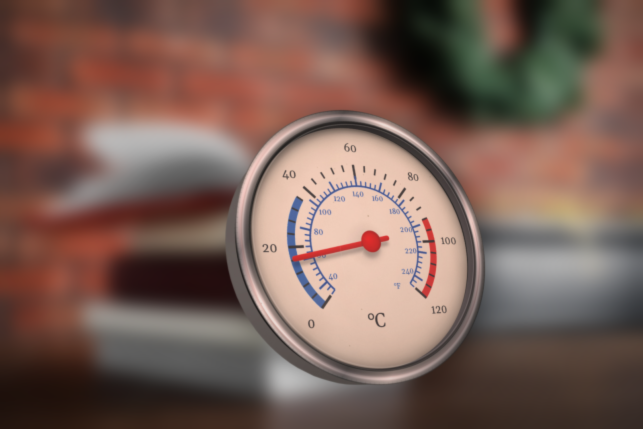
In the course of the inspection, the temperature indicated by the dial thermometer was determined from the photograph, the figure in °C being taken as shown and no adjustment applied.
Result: 16 °C
